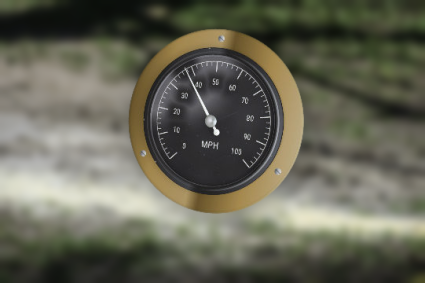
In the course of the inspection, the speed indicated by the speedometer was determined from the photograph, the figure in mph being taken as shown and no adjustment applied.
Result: 38 mph
